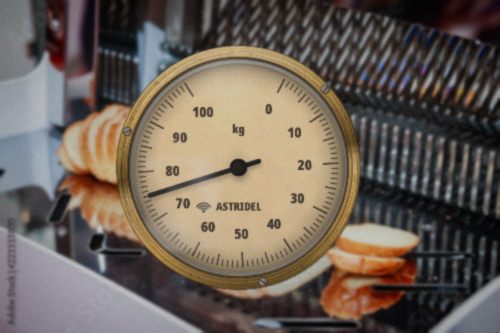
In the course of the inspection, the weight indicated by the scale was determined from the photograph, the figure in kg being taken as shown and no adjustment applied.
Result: 75 kg
